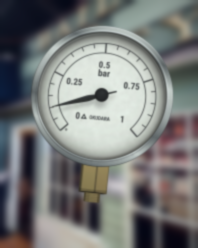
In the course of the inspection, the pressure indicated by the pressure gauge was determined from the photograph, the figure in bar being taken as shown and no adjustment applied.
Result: 0.1 bar
